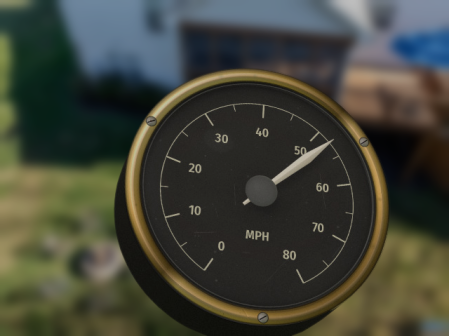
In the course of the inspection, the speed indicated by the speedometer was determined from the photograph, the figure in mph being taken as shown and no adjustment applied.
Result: 52.5 mph
